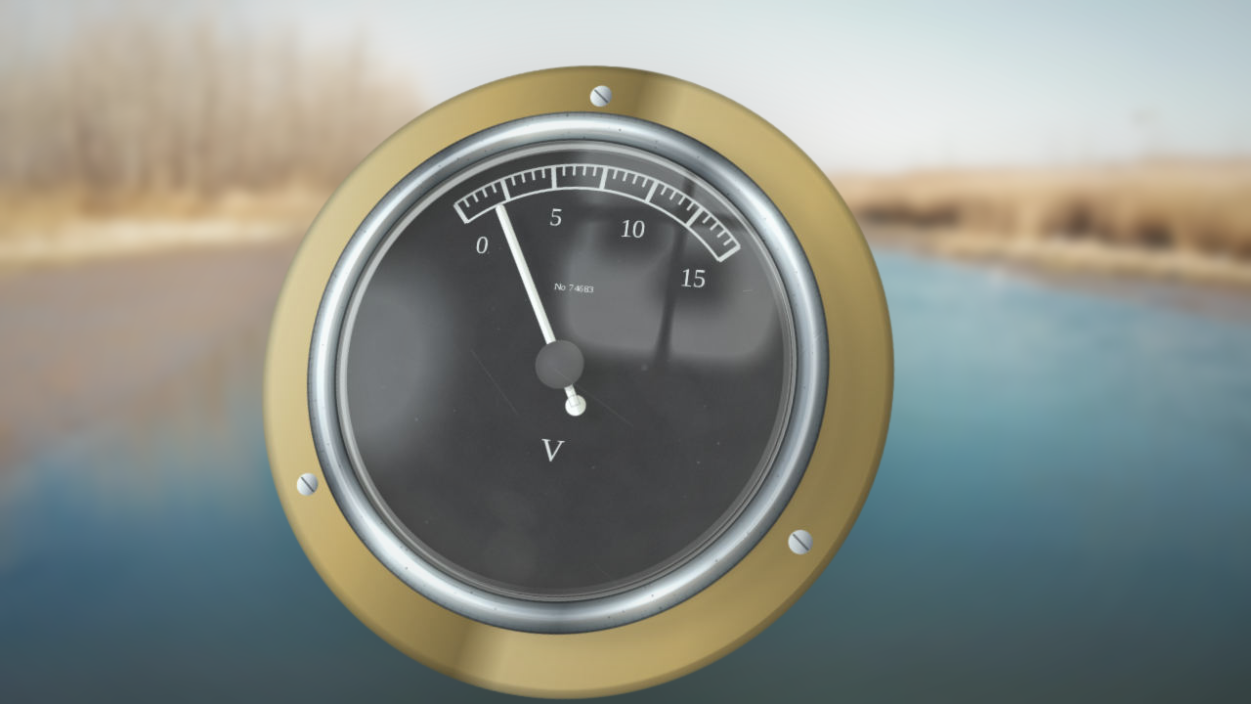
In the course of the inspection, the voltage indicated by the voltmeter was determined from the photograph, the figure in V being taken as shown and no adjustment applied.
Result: 2 V
